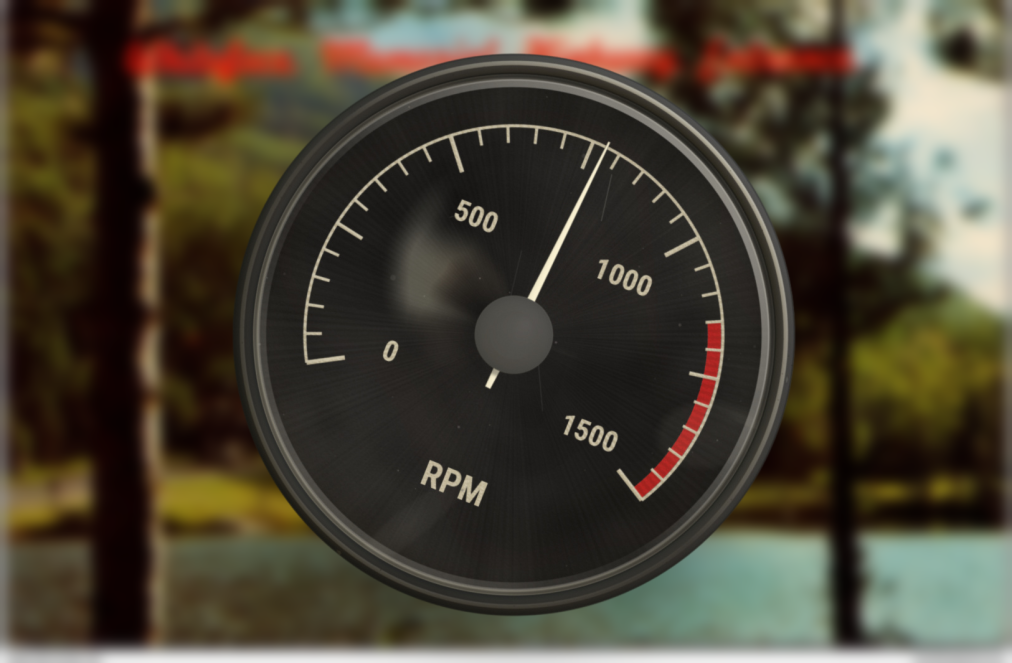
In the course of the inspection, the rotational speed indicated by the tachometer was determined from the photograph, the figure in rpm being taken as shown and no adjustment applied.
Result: 775 rpm
